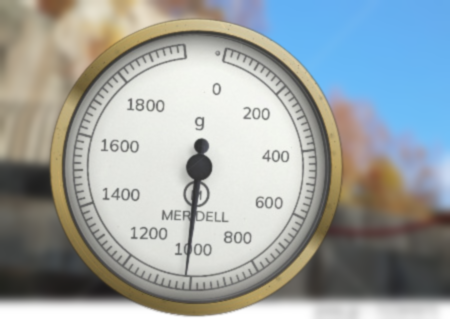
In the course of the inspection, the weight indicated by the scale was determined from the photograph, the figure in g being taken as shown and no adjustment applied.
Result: 1020 g
